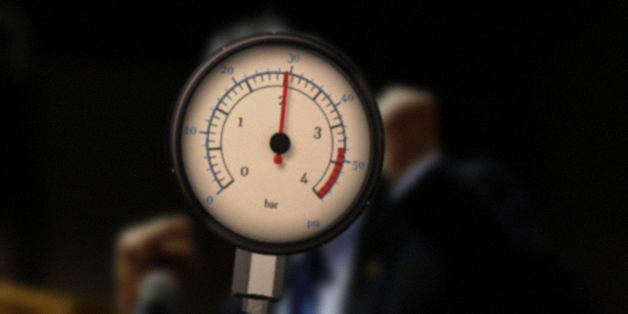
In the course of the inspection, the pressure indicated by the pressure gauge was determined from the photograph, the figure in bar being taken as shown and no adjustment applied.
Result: 2 bar
